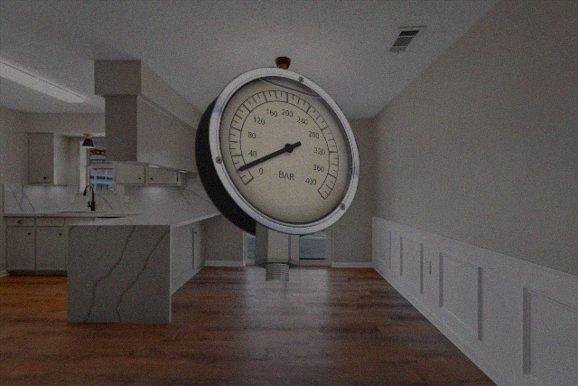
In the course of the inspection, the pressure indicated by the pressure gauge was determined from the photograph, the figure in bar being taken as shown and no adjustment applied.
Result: 20 bar
